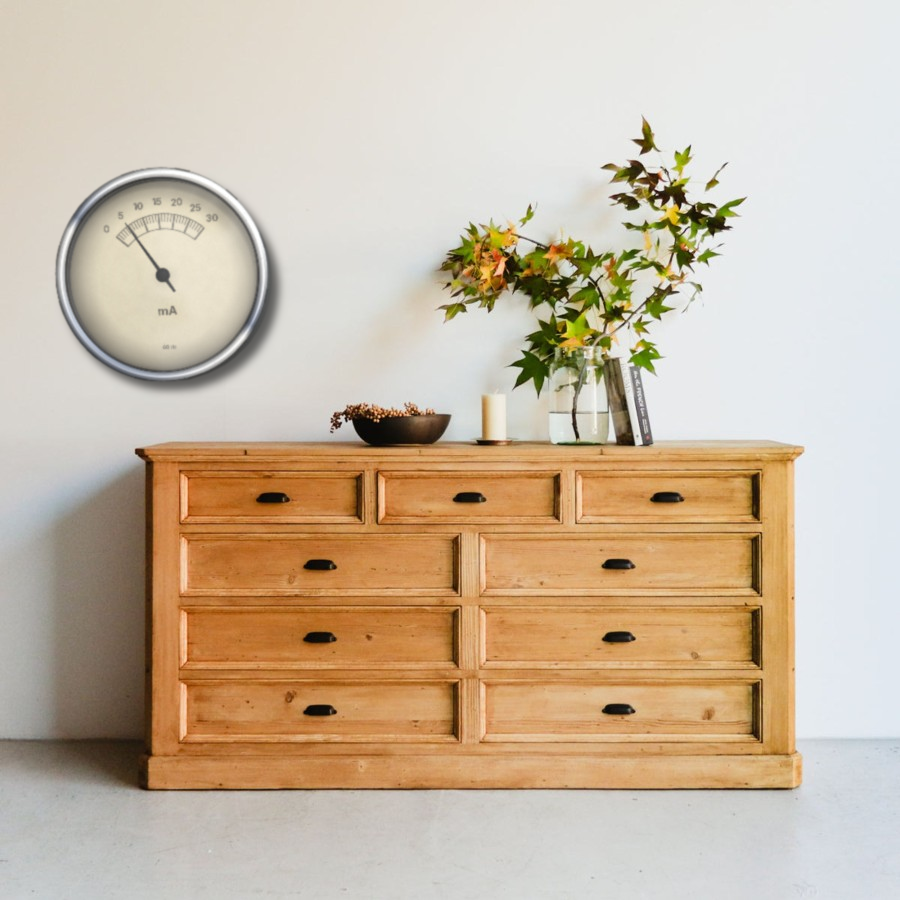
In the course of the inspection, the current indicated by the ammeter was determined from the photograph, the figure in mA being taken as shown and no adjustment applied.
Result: 5 mA
